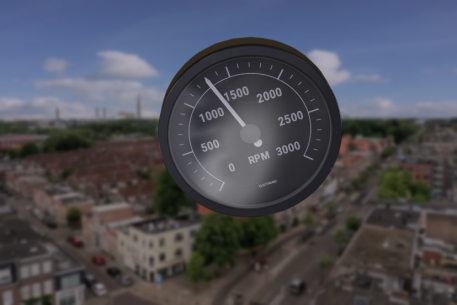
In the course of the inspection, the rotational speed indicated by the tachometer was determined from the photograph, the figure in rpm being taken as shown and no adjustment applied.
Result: 1300 rpm
